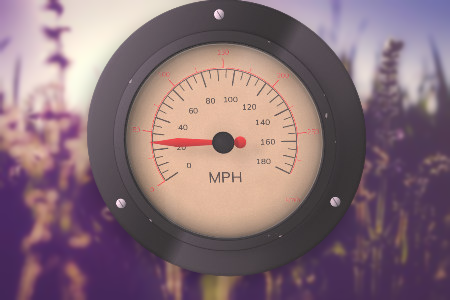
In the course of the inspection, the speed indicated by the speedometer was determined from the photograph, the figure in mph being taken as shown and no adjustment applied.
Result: 25 mph
